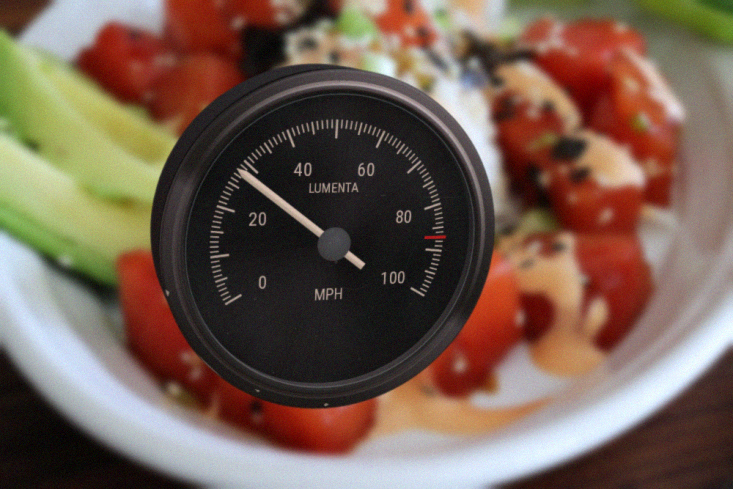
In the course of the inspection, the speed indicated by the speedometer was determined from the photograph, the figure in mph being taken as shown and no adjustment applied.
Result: 28 mph
